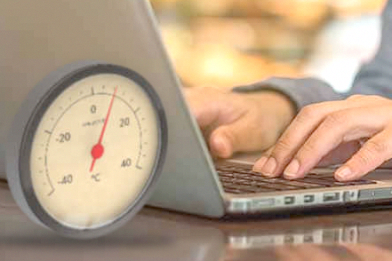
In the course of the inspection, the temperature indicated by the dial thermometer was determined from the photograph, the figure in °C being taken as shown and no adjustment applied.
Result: 8 °C
